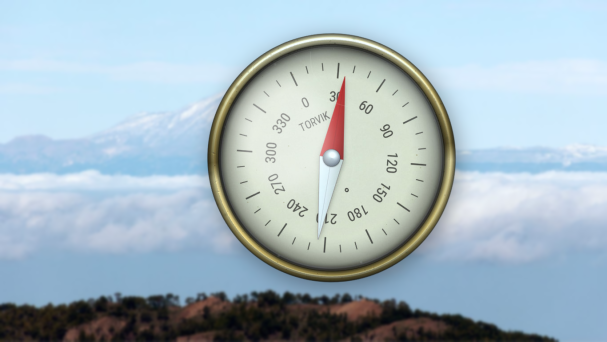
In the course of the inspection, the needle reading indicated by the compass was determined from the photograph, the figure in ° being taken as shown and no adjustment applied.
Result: 35 °
